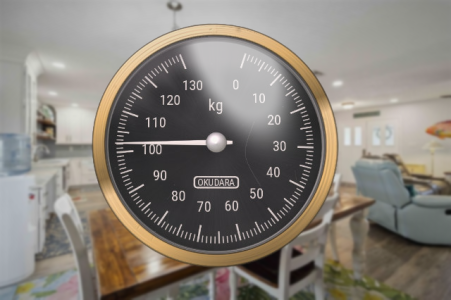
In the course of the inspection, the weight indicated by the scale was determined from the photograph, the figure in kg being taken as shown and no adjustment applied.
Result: 102 kg
